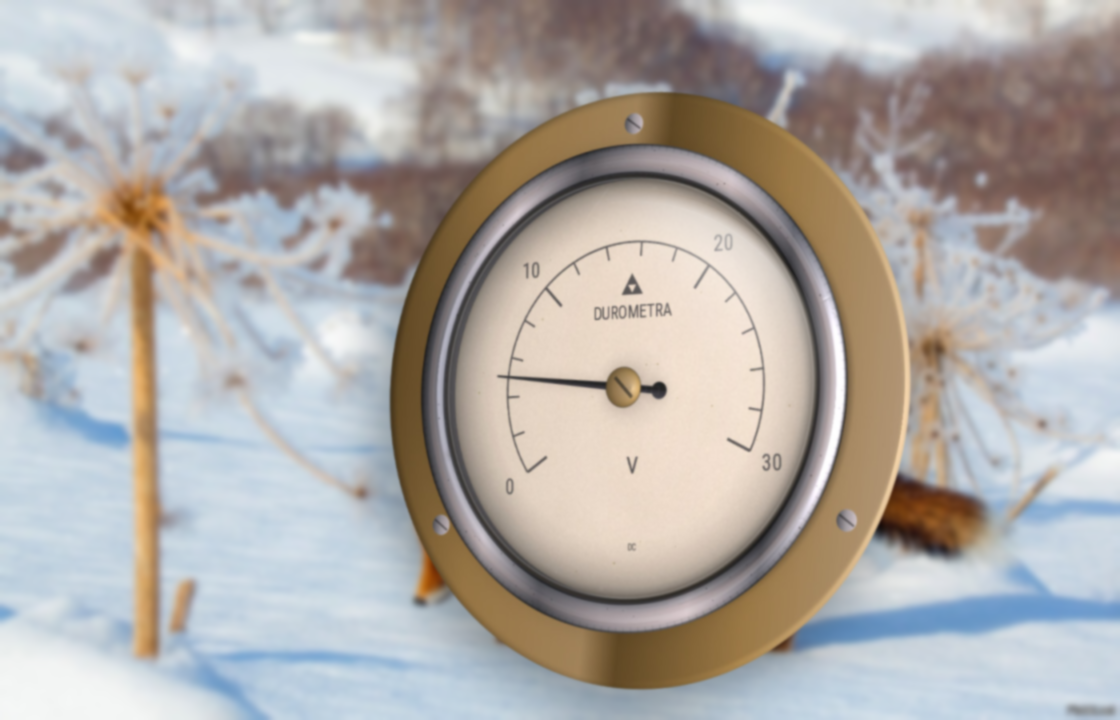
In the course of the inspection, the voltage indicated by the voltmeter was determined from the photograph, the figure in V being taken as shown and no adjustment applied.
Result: 5 V
